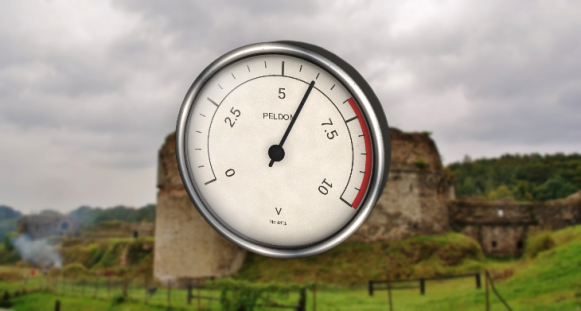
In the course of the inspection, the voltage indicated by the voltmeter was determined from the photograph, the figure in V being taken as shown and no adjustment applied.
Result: 6 V
